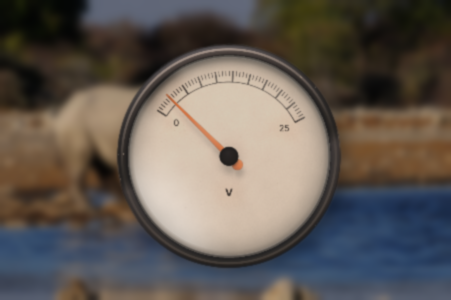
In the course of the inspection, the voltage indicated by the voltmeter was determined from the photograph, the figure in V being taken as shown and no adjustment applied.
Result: 2.5 V
